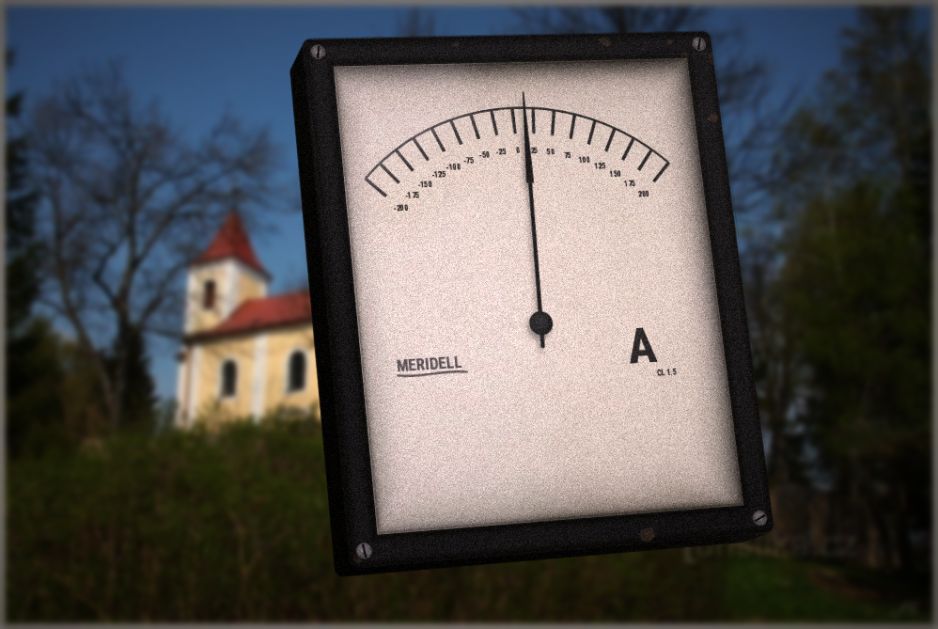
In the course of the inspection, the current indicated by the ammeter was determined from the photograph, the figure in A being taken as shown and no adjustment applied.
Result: 12.5 A
